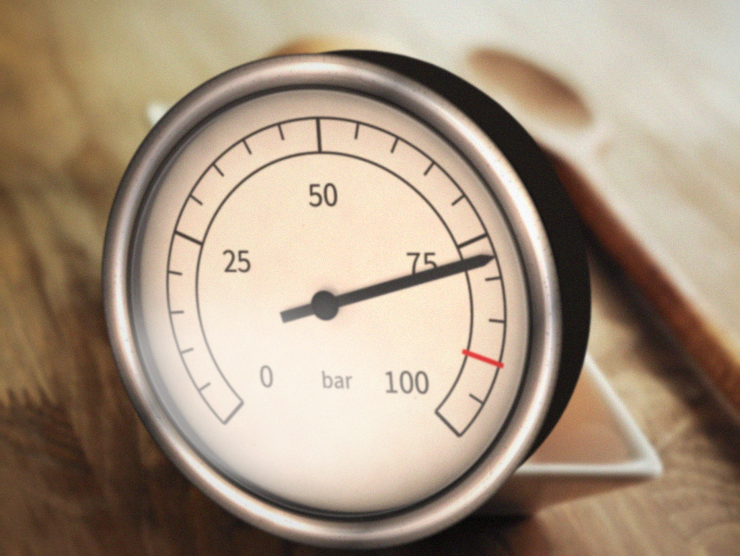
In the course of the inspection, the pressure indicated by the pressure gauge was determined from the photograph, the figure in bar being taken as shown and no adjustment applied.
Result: 77.5 bar
